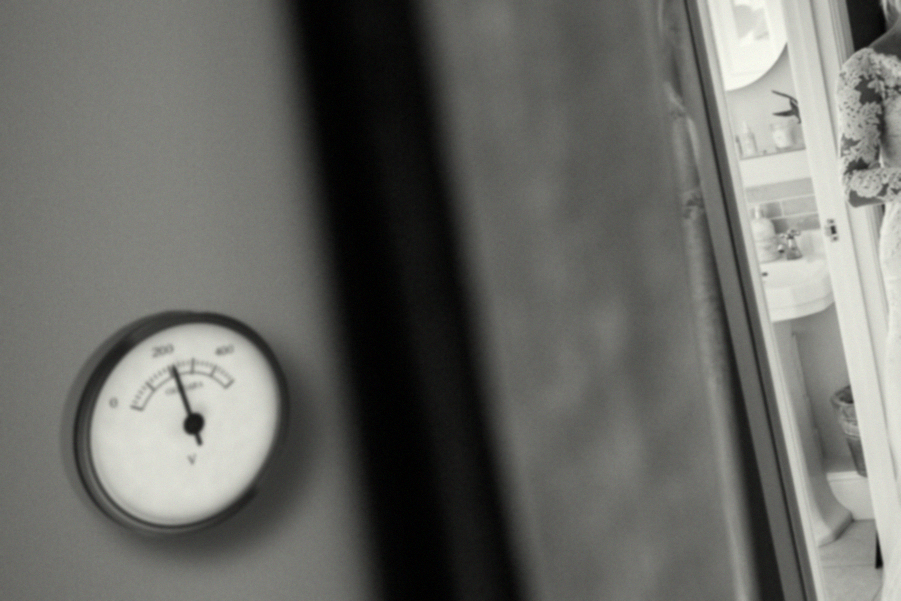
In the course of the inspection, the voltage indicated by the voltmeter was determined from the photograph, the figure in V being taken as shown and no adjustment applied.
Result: 200 V
